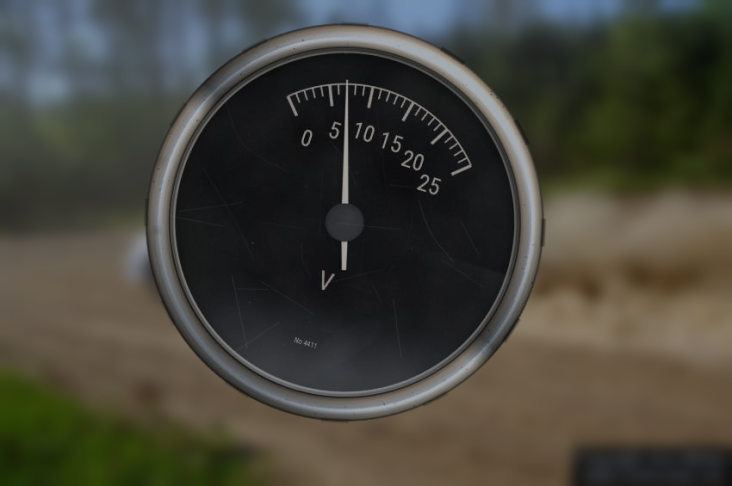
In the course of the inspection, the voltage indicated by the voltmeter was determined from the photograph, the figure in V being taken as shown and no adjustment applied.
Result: 7 V
